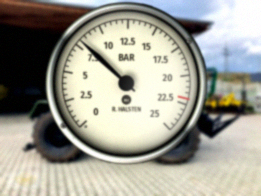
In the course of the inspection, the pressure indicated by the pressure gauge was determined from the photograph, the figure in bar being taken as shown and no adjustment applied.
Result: 8 bar
